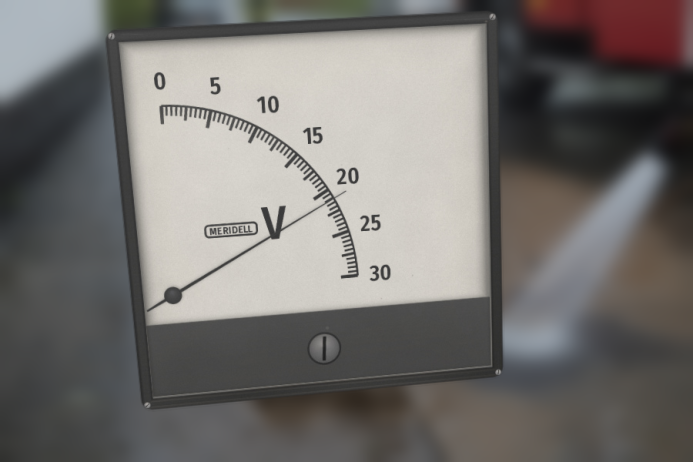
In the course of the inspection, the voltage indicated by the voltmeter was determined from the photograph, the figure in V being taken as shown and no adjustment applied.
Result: 21 V
